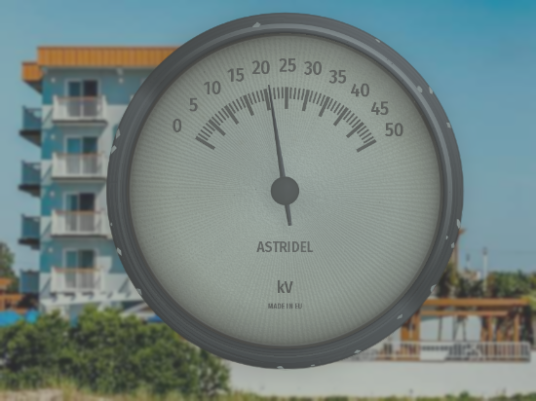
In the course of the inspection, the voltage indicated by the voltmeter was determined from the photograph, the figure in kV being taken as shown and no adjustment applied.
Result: 21 kV
